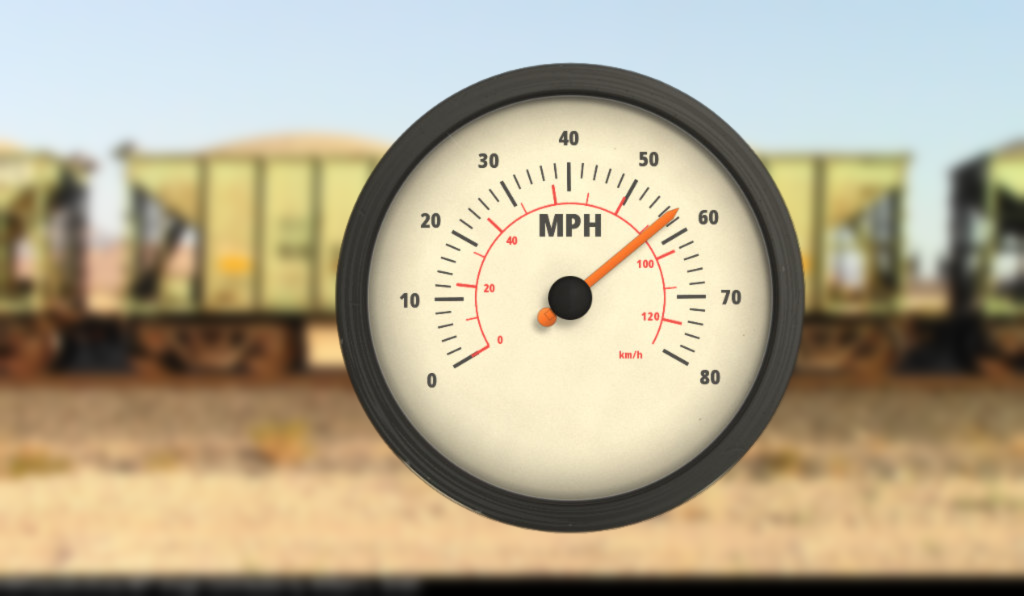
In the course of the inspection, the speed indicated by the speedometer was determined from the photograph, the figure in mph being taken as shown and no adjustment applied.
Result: 57 mph
